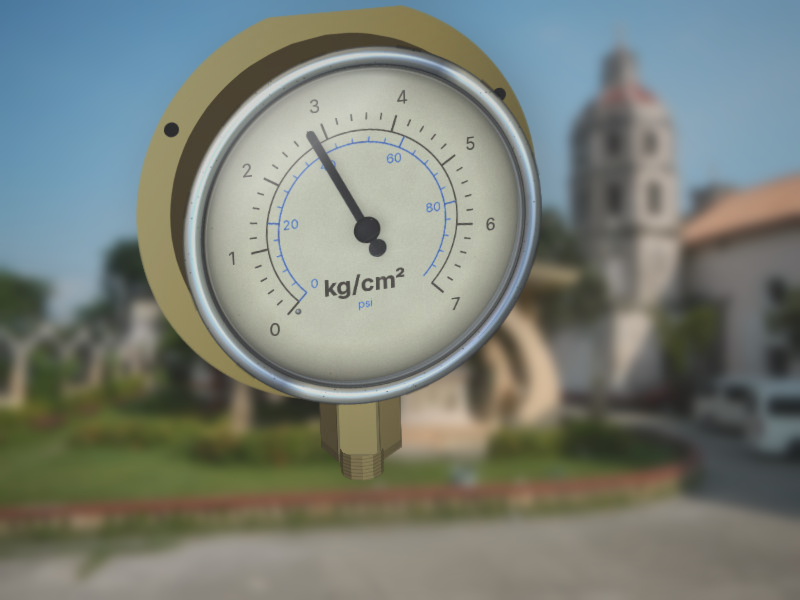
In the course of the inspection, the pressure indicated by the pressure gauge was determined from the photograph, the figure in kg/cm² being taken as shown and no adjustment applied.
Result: 2.8 kg/cm²
